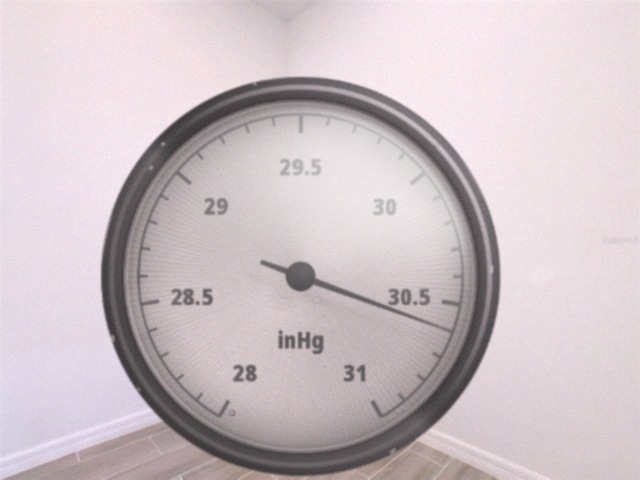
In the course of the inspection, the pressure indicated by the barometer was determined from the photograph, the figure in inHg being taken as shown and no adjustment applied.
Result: 30.6 inHg
